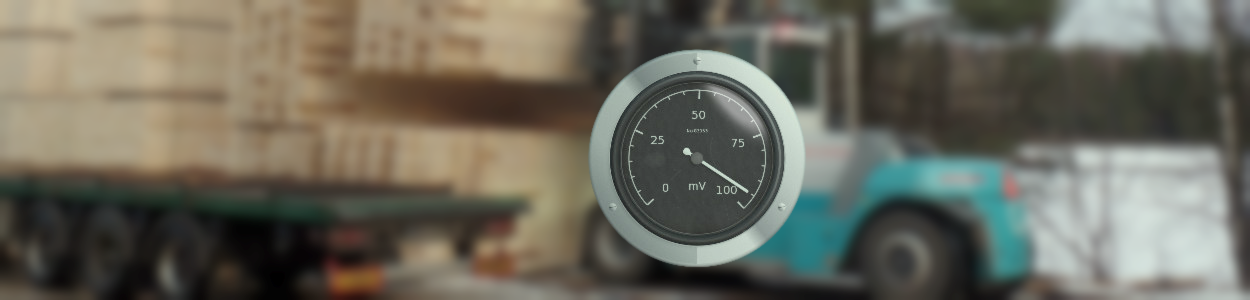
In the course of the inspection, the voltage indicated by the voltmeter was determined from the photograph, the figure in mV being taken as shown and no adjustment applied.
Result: 95 mV
